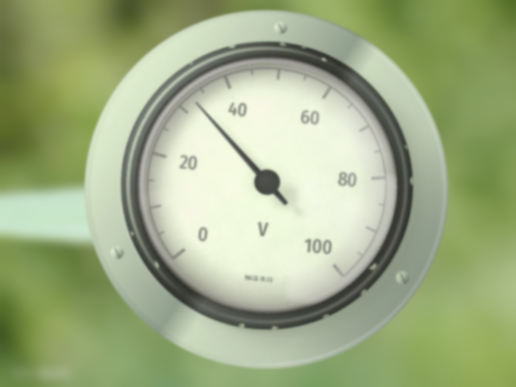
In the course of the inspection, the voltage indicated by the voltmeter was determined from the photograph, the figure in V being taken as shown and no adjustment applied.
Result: 32.5 V
